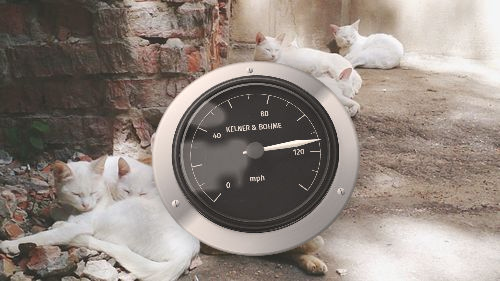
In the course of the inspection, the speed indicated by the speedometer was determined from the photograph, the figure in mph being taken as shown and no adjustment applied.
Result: 115 mph
